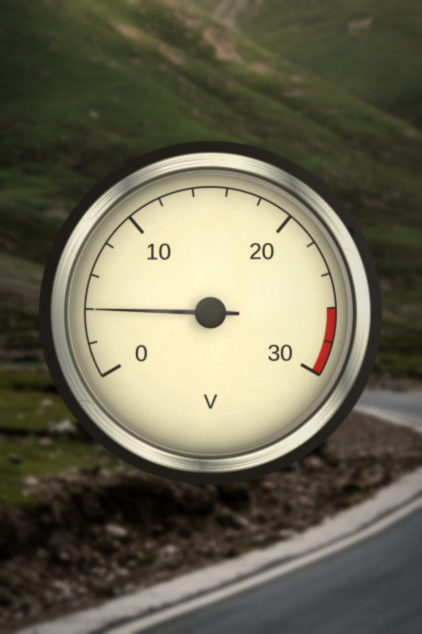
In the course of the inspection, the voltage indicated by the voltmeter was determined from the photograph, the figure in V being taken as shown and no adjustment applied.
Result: 4 V
